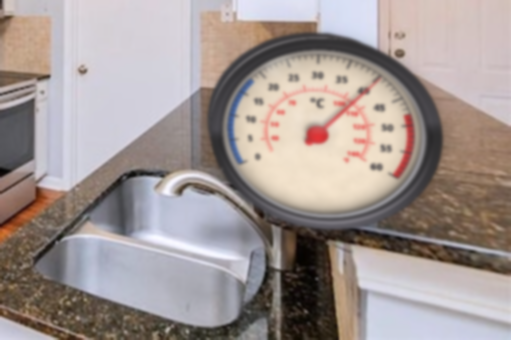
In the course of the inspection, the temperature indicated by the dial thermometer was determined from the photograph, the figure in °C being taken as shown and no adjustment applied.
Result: 40 °C
